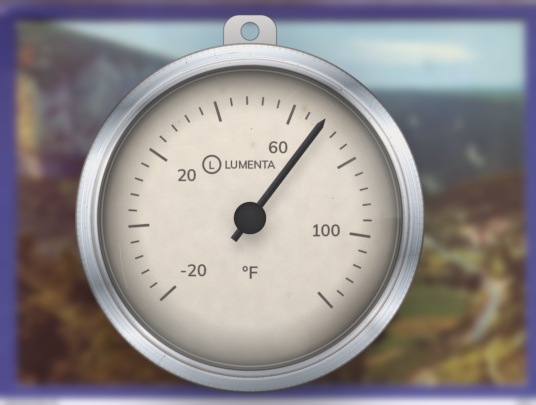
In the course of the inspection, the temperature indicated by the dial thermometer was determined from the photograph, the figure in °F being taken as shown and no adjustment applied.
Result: 68 °F
